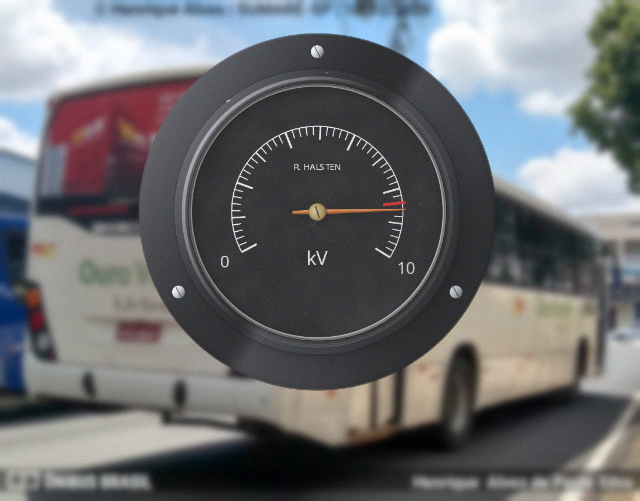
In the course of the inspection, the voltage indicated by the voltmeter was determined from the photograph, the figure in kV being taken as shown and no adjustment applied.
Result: 8.6 kV
